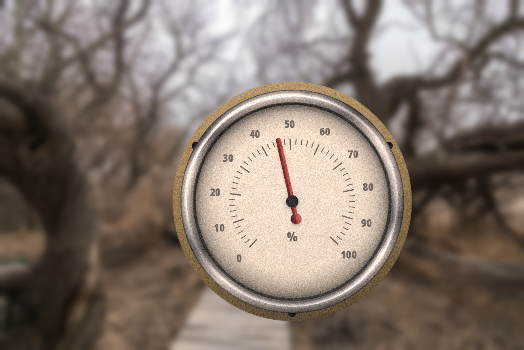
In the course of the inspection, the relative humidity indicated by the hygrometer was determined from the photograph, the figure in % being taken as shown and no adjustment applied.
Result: 46 %
